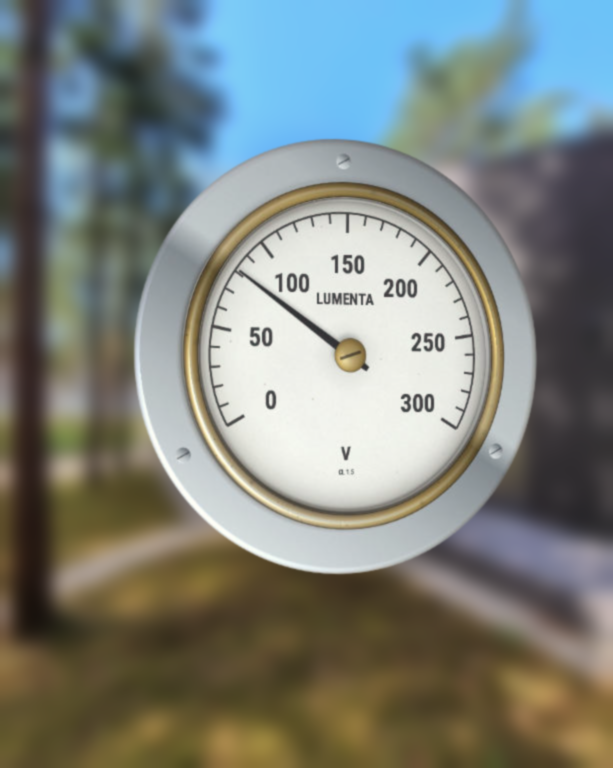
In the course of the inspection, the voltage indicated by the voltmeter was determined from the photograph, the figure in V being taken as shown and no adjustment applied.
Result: 80 V
